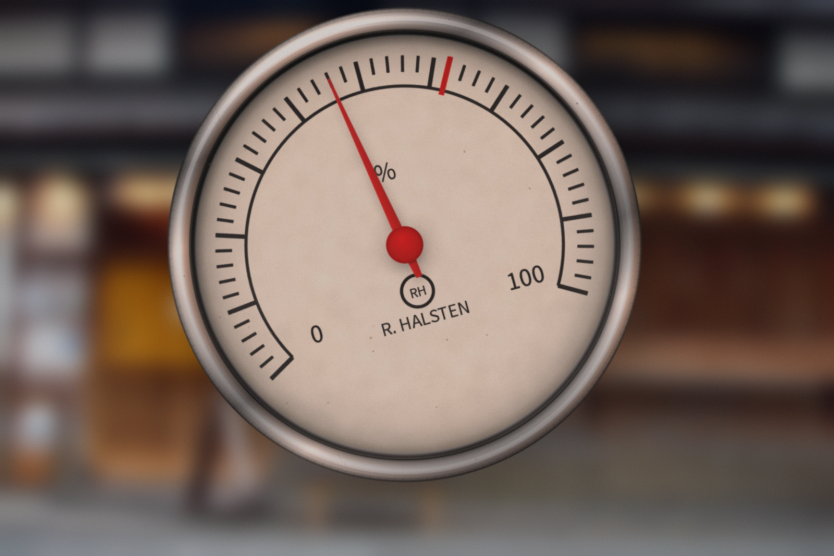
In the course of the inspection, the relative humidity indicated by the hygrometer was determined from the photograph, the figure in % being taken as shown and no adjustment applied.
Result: 46 %
